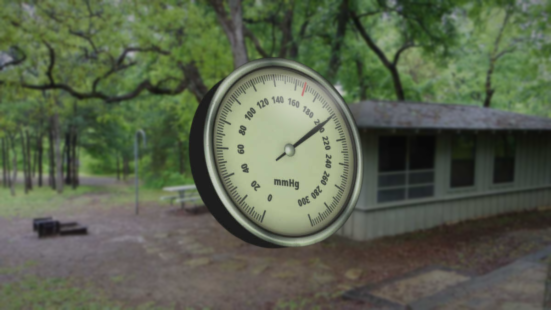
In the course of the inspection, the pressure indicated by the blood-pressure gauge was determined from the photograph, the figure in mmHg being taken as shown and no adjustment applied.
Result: 200 mmHg
